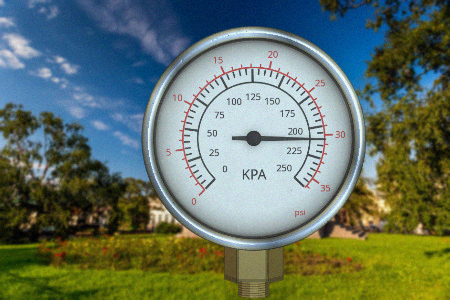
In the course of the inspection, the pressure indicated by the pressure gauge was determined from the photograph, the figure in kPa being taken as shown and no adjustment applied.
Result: 210 kPa
